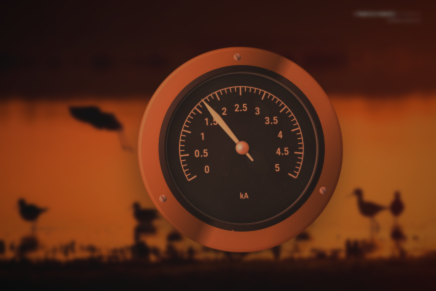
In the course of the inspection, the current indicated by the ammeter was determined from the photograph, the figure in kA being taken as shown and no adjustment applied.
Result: 1.7 kA
